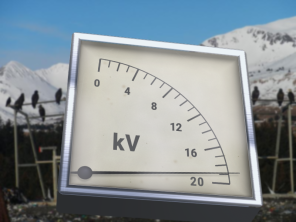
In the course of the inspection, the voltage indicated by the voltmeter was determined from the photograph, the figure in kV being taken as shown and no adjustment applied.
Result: 19 kV
